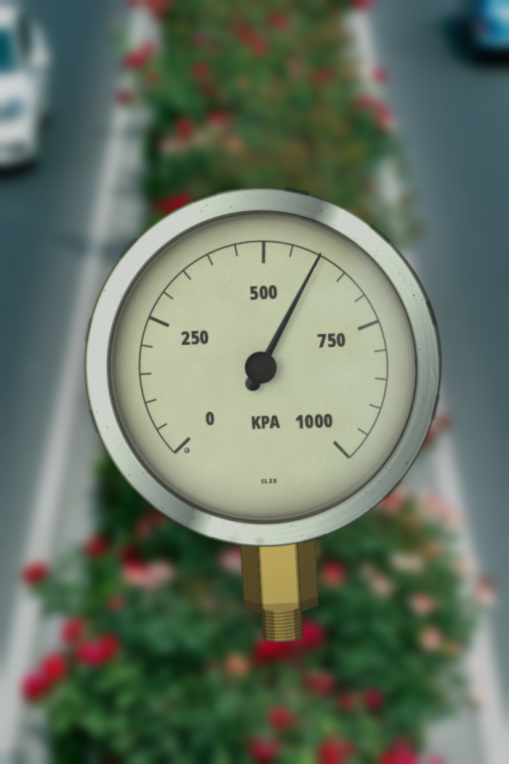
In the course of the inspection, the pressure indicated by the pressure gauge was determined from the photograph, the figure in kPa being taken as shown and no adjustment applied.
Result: 600 kPa
